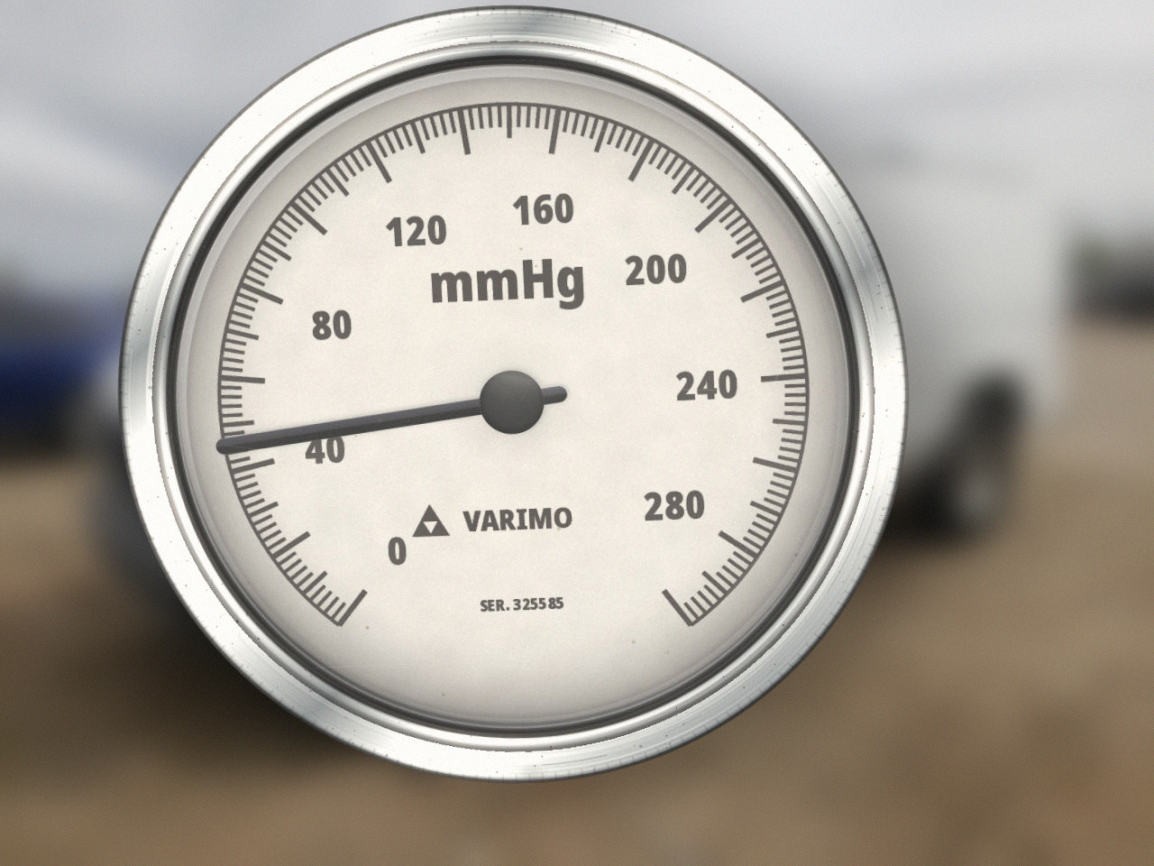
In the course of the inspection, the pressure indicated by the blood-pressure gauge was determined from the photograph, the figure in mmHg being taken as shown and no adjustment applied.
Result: 46 mmHg
